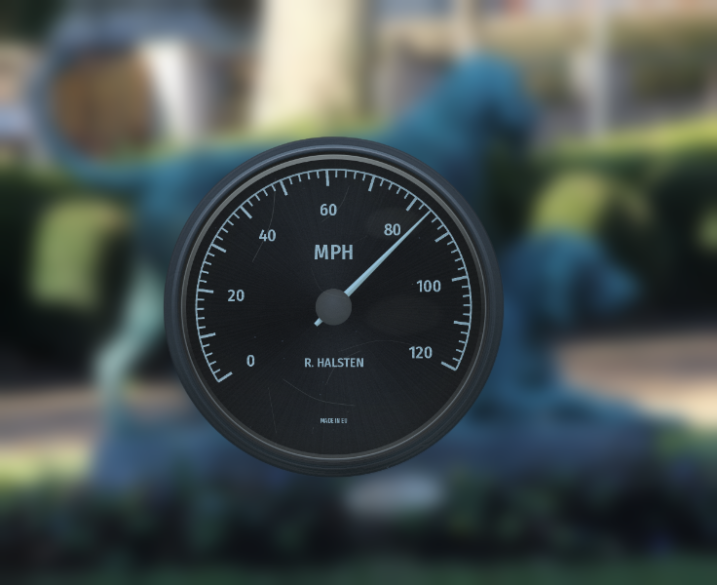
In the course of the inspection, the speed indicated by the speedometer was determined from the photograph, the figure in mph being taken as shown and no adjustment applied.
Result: 84 mph
